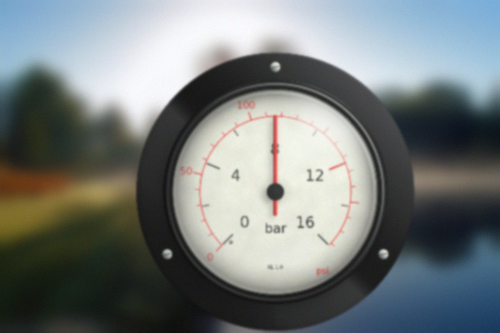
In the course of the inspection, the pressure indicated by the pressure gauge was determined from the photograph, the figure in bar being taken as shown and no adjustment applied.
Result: 8 bar
